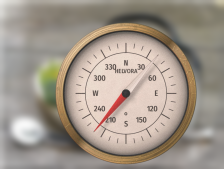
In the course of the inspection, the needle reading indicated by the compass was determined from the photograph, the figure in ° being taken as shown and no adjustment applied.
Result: 220 °
